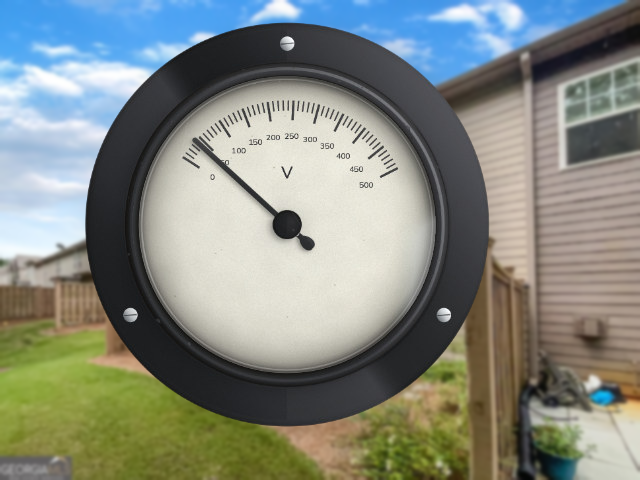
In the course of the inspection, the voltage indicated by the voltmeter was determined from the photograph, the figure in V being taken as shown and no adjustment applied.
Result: 40 V
